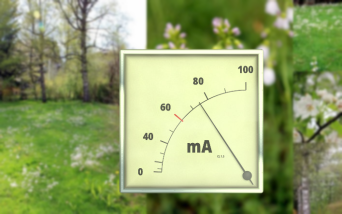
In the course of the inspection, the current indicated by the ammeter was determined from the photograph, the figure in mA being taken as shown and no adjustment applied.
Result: 75 mA
